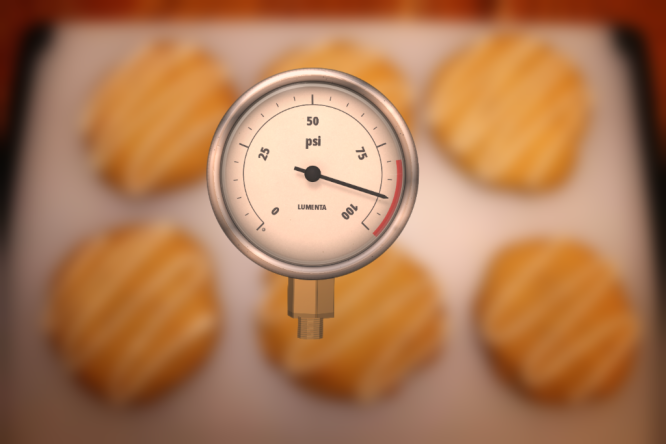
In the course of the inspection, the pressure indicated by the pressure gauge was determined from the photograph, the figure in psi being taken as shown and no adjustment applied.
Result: 90 psi
